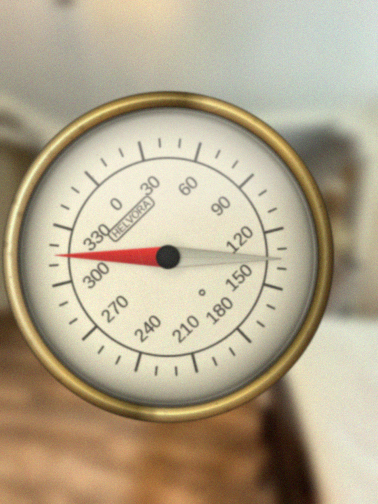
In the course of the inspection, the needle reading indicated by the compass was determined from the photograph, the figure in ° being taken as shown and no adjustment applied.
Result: 315 °
